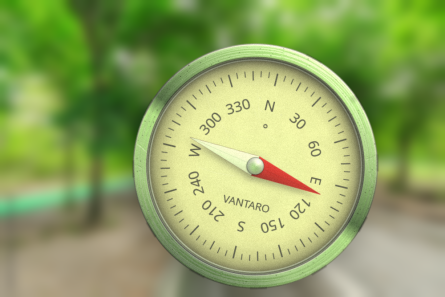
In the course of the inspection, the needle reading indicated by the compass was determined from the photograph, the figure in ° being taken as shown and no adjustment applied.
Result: 100 °
